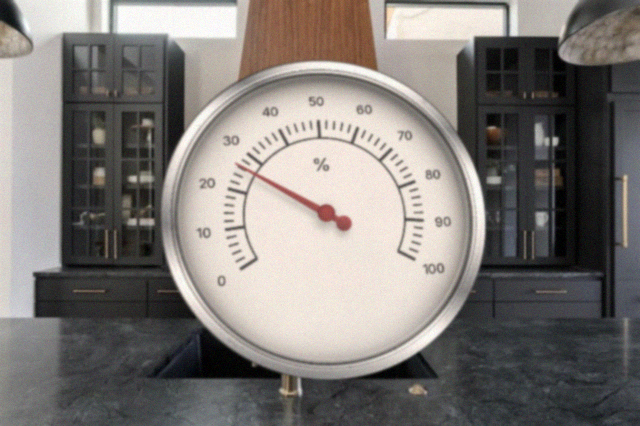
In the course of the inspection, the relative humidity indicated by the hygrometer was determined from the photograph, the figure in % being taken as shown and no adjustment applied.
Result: 26 %
